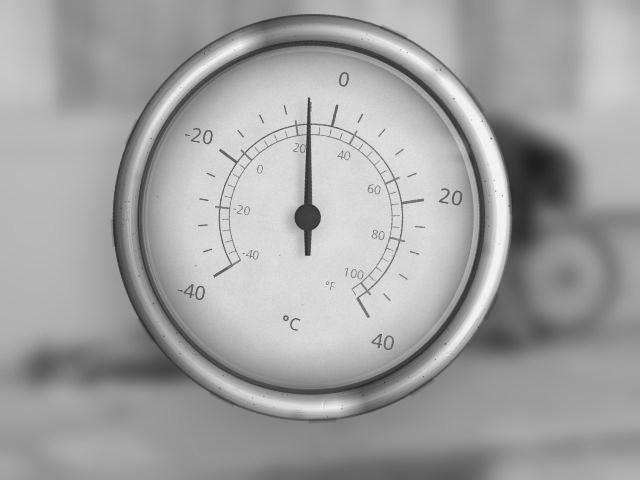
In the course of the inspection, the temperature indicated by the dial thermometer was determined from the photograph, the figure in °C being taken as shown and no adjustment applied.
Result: -4 °C
